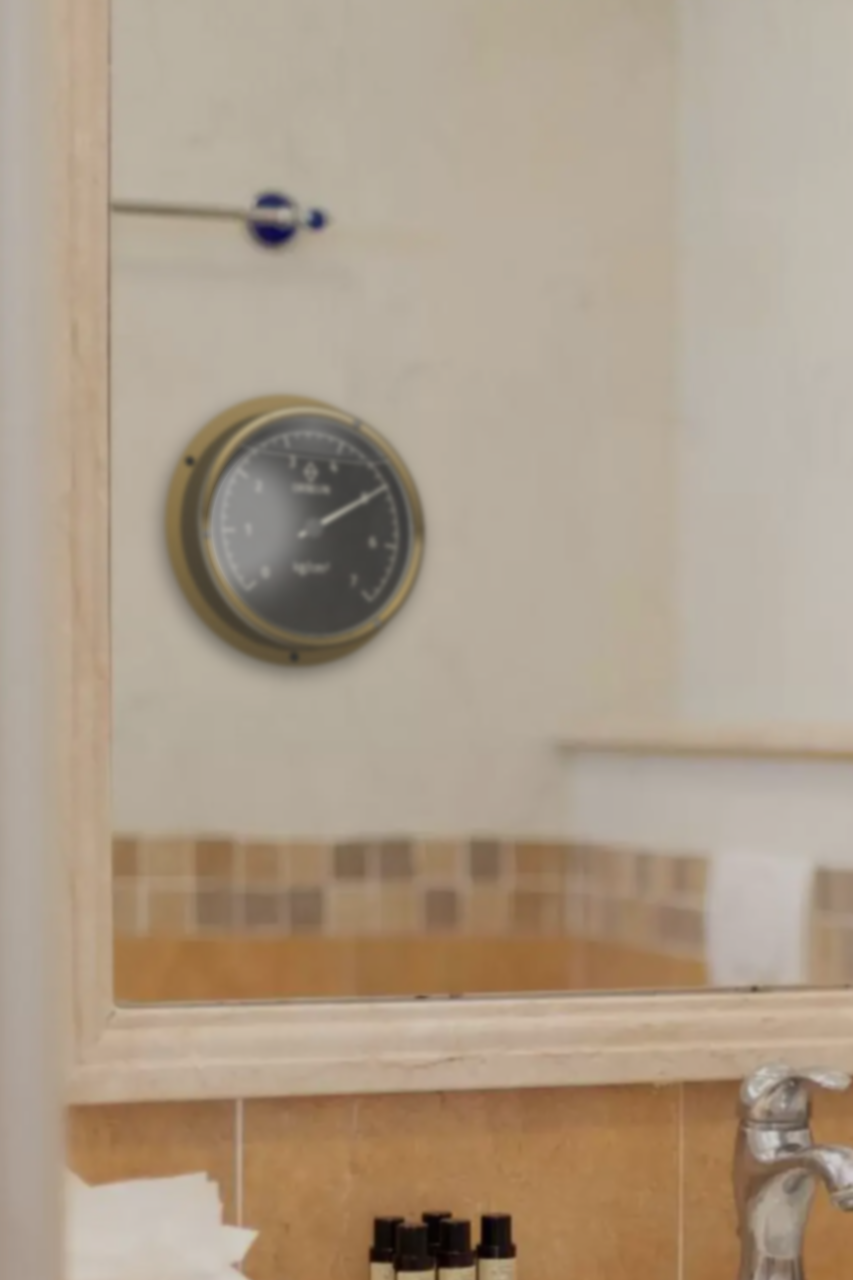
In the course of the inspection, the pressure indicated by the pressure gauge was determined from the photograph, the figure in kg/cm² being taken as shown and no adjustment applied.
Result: 5 kg/cm²
